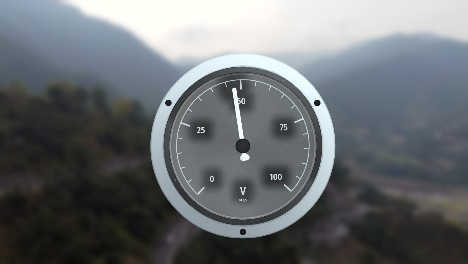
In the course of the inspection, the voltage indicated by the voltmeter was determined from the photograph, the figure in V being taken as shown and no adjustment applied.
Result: 47.5 V
